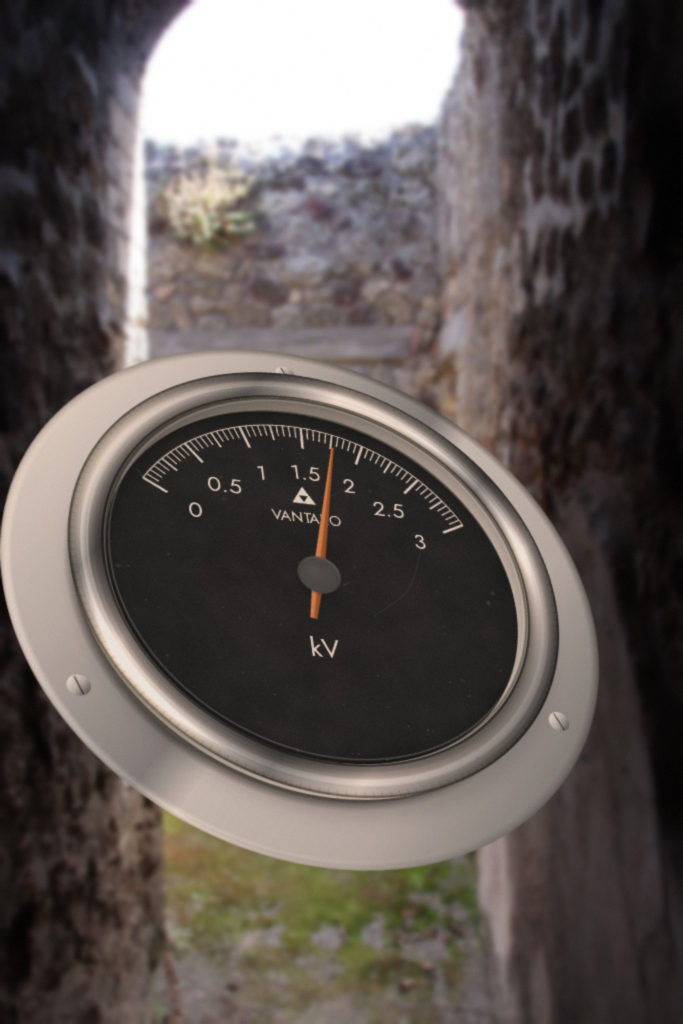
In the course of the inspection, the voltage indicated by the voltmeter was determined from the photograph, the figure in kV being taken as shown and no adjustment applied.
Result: 1.75 kV
